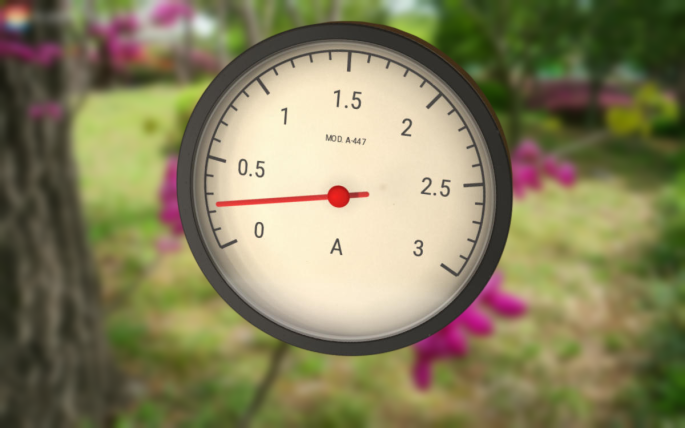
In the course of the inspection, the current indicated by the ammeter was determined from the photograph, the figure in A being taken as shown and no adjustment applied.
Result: 0.25 A
